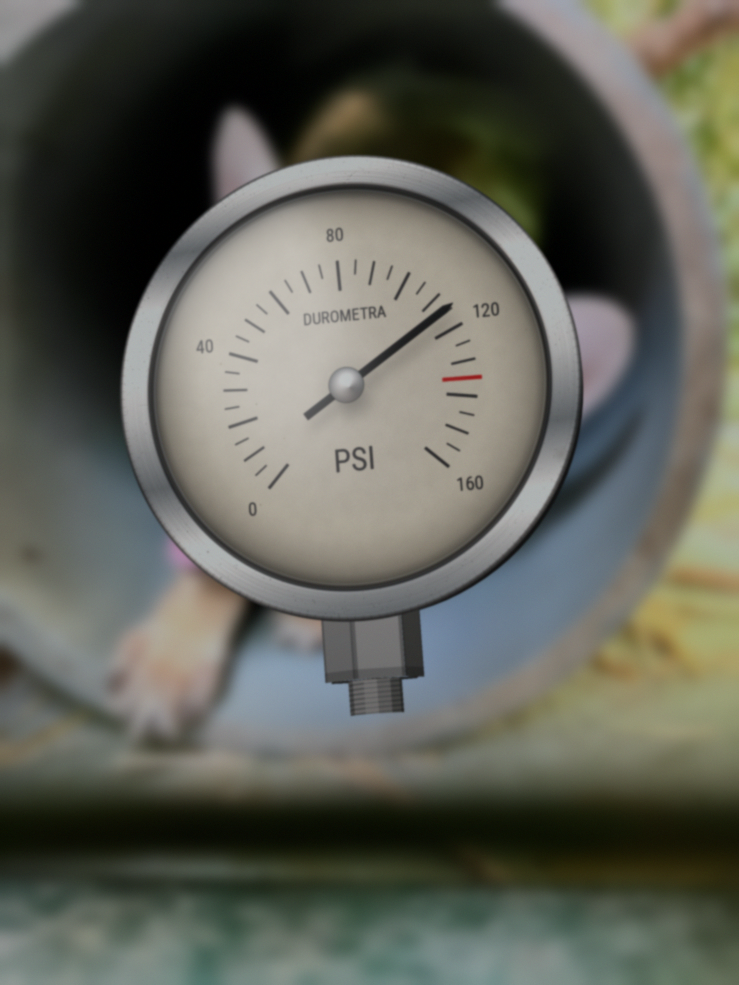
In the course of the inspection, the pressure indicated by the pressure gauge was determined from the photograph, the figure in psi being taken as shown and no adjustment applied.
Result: 115 psi
